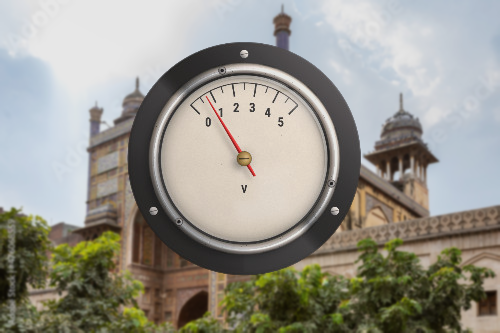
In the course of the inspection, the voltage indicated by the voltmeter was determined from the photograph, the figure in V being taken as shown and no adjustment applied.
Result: 0.75 V
